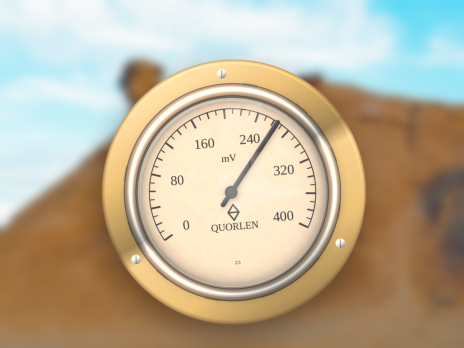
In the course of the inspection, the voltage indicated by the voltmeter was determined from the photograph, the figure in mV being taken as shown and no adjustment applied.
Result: 265 mV
